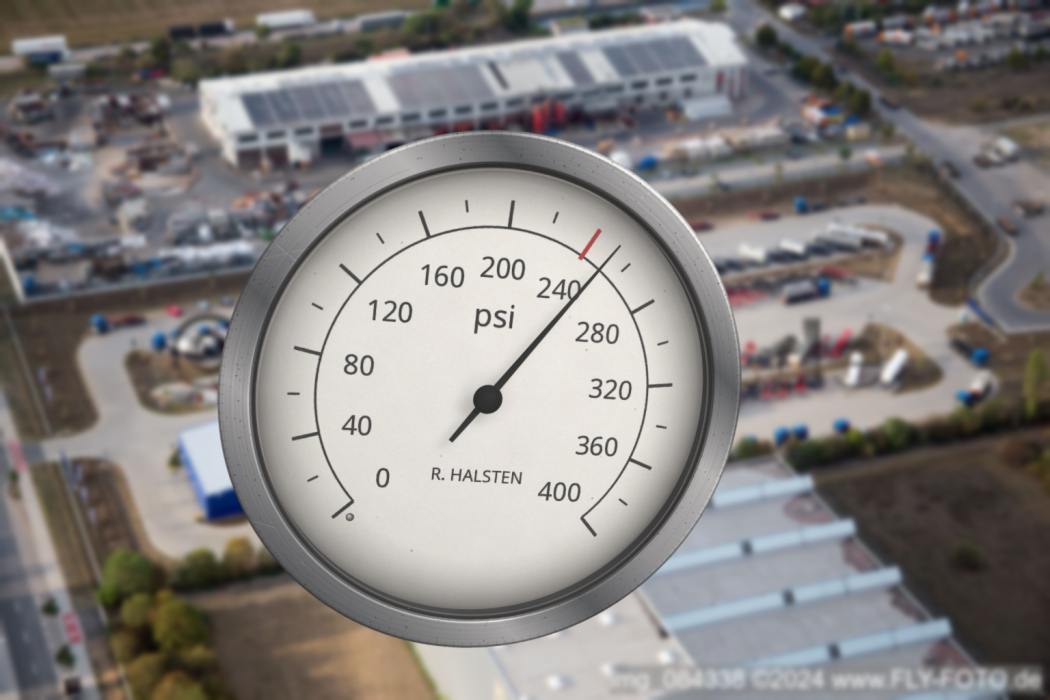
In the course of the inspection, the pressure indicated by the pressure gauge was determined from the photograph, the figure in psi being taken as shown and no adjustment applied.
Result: 250 psi
